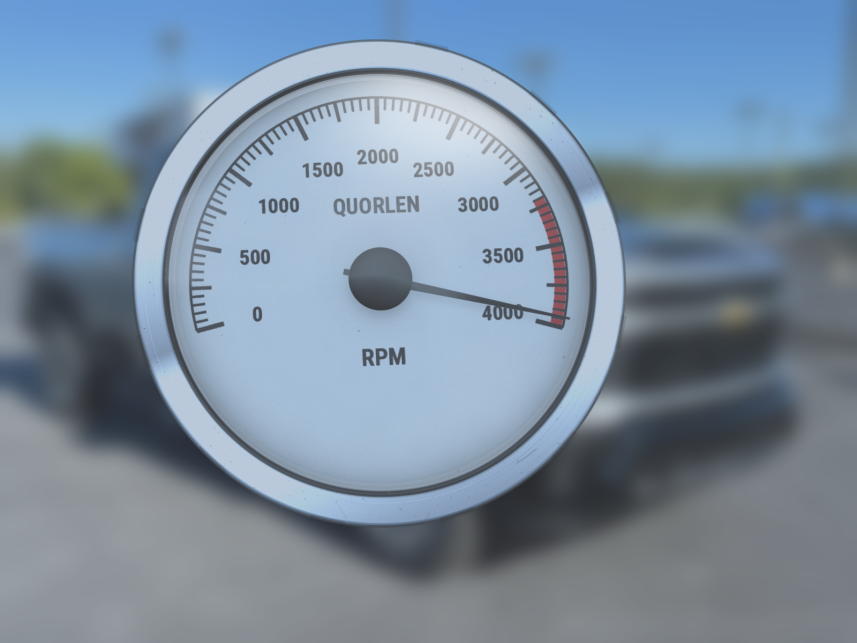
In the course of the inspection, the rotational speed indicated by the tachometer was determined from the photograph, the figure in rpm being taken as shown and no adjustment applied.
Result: 3950 rpm
